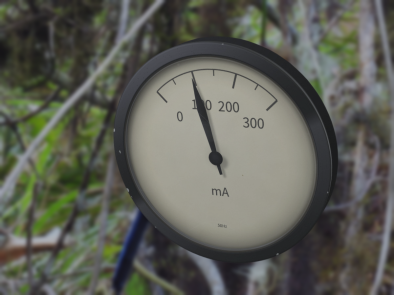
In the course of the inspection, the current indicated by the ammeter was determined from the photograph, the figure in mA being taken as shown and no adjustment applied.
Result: 100 mA
